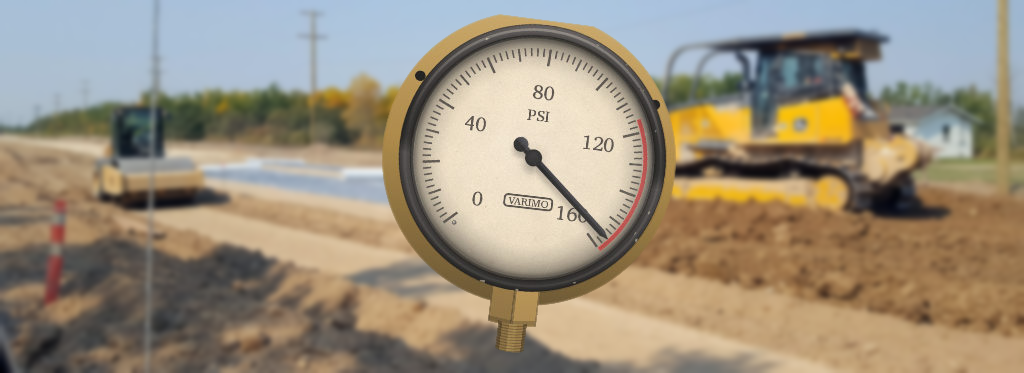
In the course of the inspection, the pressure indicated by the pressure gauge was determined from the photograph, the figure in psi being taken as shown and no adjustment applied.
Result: 156 psi
